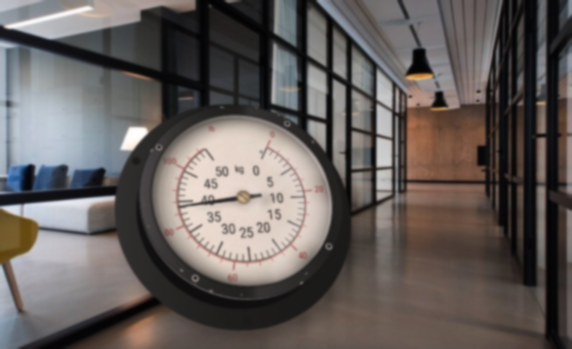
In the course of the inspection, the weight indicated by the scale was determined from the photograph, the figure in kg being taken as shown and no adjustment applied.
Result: 39 kg
